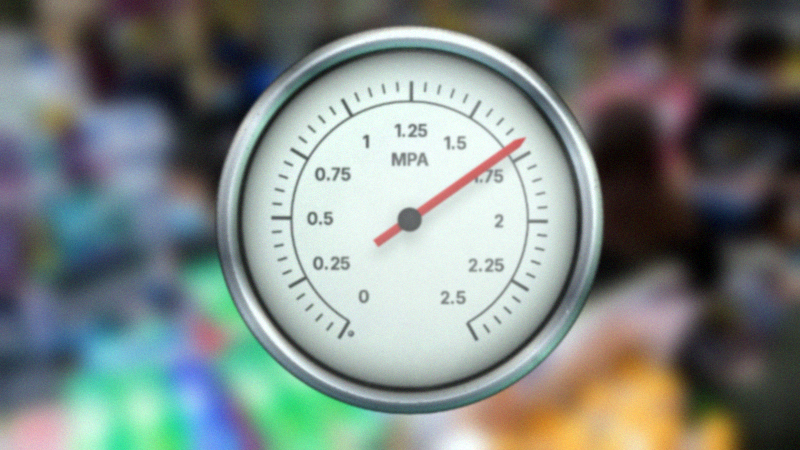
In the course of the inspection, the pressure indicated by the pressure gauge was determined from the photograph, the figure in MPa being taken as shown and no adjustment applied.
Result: 1.7 MPa
